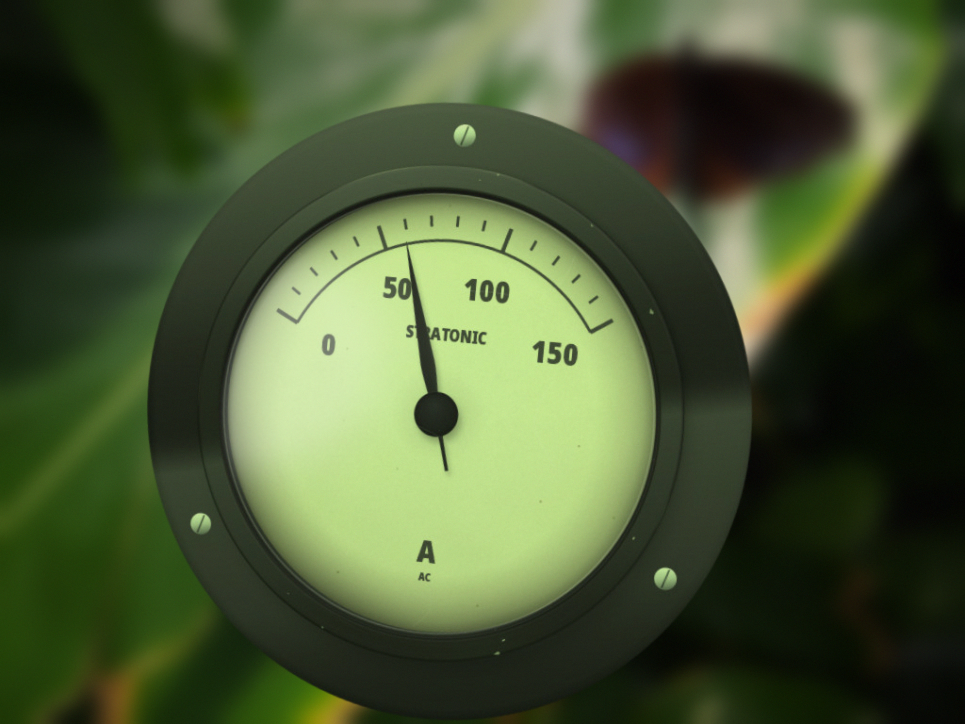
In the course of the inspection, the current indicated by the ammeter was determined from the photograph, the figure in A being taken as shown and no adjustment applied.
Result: 60 A
